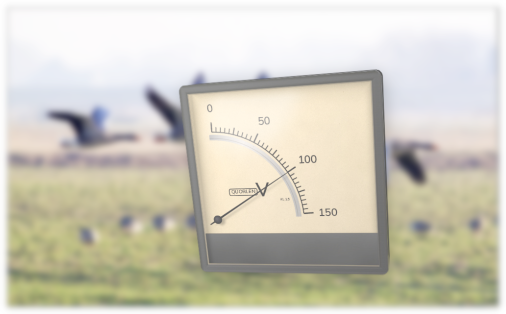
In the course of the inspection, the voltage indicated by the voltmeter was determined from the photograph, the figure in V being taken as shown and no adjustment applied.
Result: 100 V
